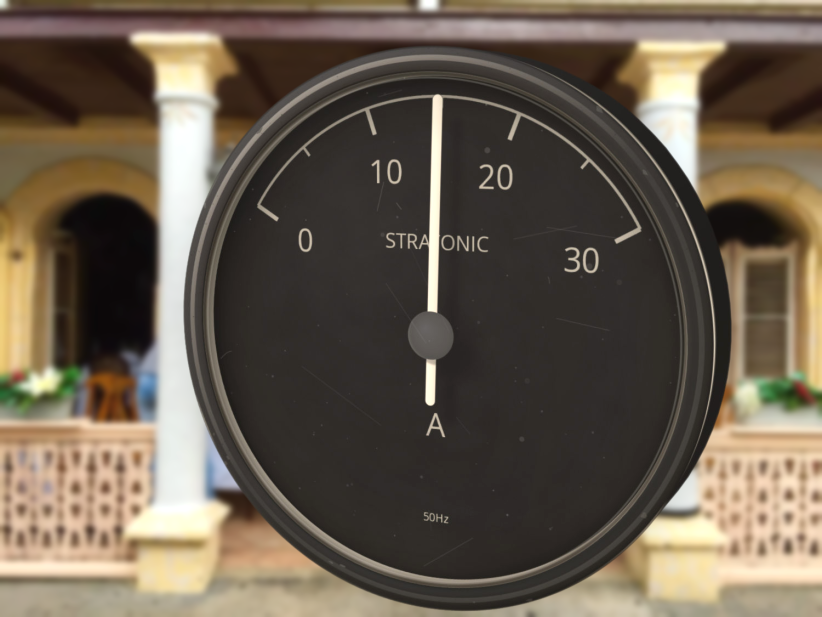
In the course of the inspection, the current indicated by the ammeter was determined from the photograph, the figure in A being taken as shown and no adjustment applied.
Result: 15 A
